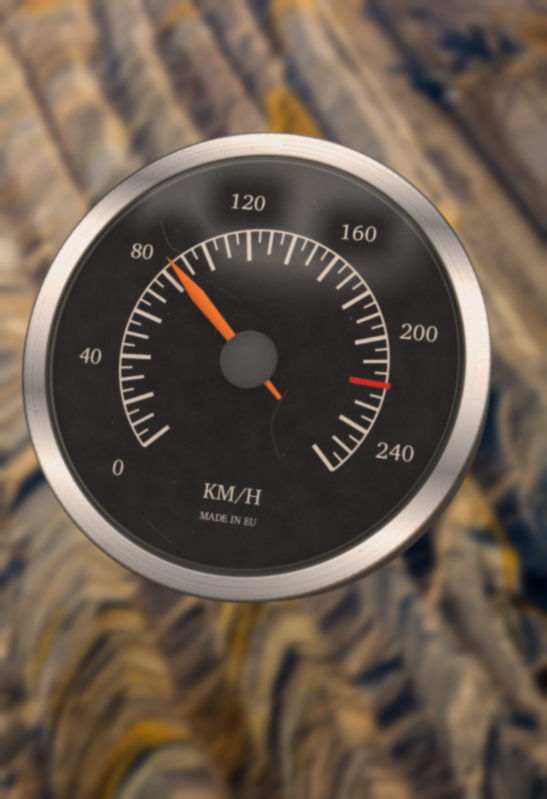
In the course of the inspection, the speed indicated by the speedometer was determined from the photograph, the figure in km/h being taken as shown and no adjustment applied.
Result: 85 km/h
